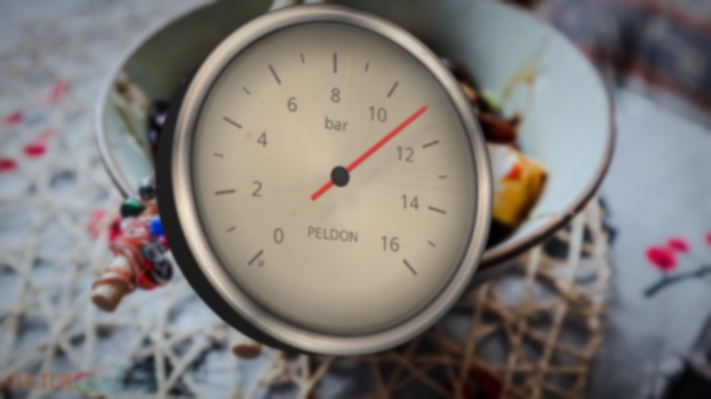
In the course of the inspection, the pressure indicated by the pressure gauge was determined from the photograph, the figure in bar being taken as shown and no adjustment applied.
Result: 11 bar
